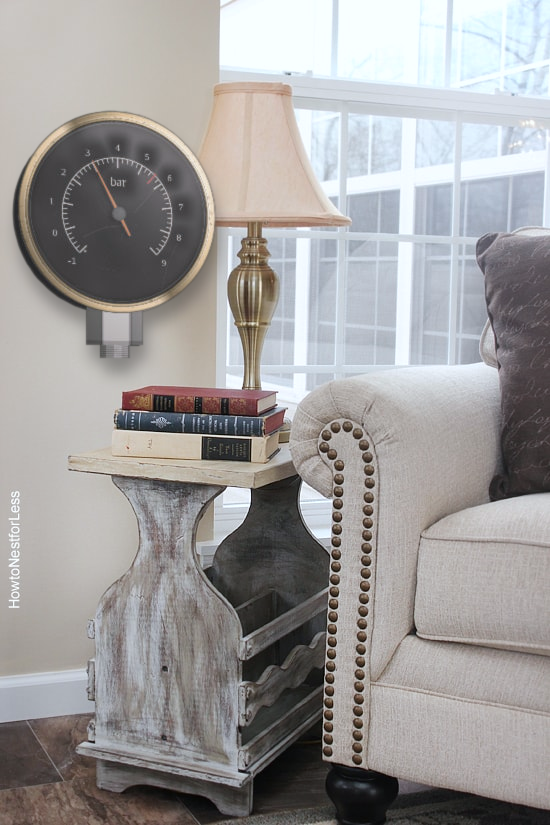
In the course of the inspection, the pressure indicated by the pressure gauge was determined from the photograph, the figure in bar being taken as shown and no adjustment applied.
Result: 3 bar
